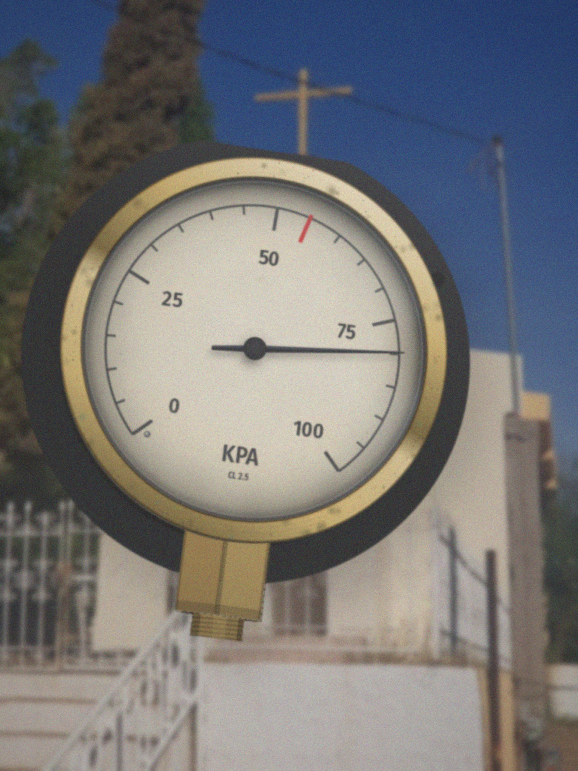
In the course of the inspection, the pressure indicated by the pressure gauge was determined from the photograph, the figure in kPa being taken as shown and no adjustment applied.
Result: 80 kPa
